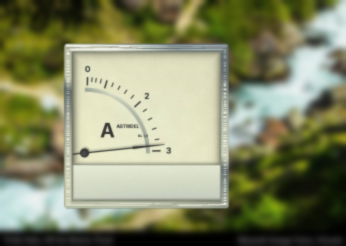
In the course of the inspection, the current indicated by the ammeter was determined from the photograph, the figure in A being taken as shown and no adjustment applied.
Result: 2.9 A
